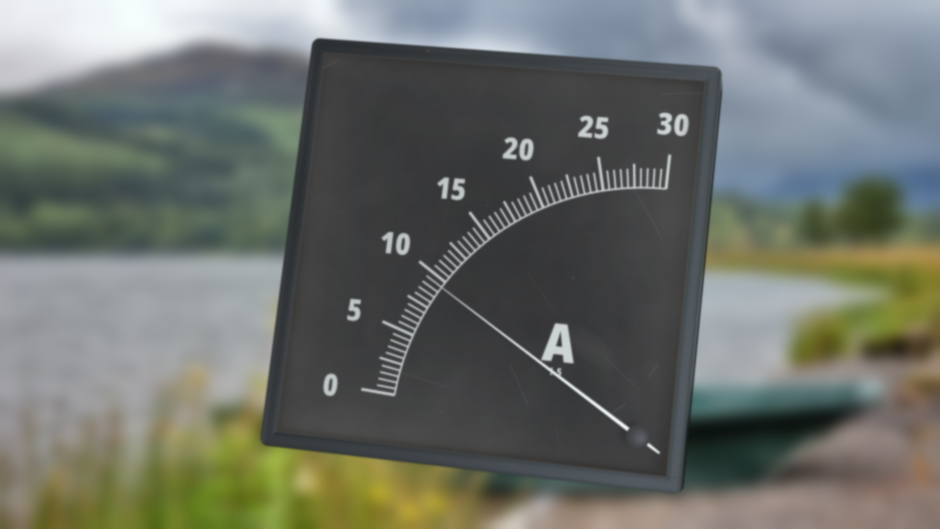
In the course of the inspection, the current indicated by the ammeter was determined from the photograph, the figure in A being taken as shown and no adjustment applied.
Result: 9.5 A
